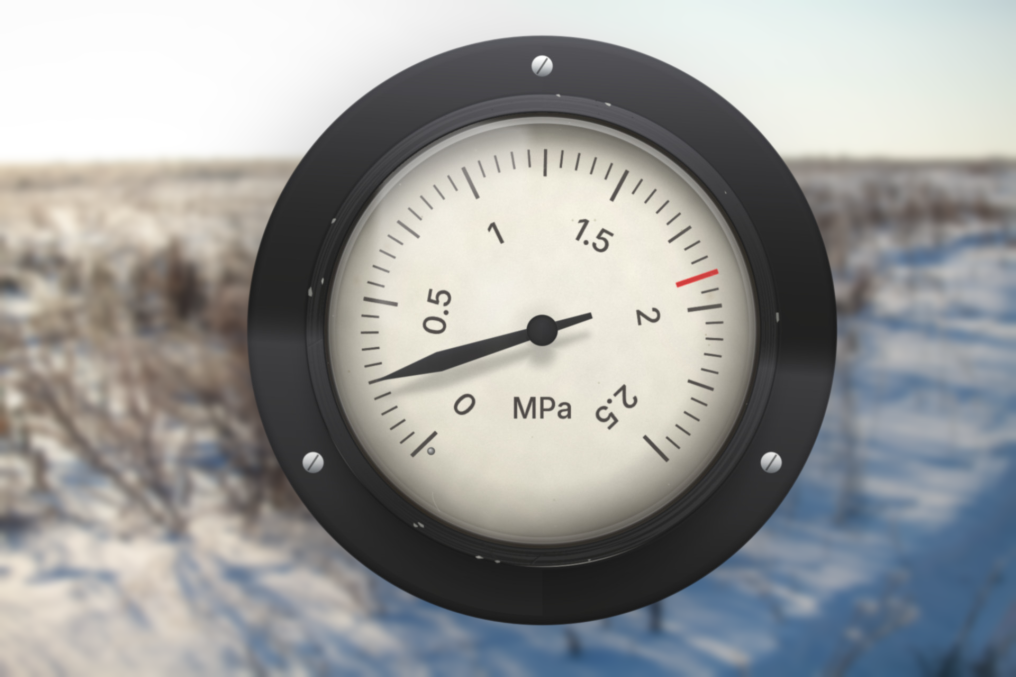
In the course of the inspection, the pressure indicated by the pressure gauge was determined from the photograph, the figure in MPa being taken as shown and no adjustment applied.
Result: 0.25 MPa
